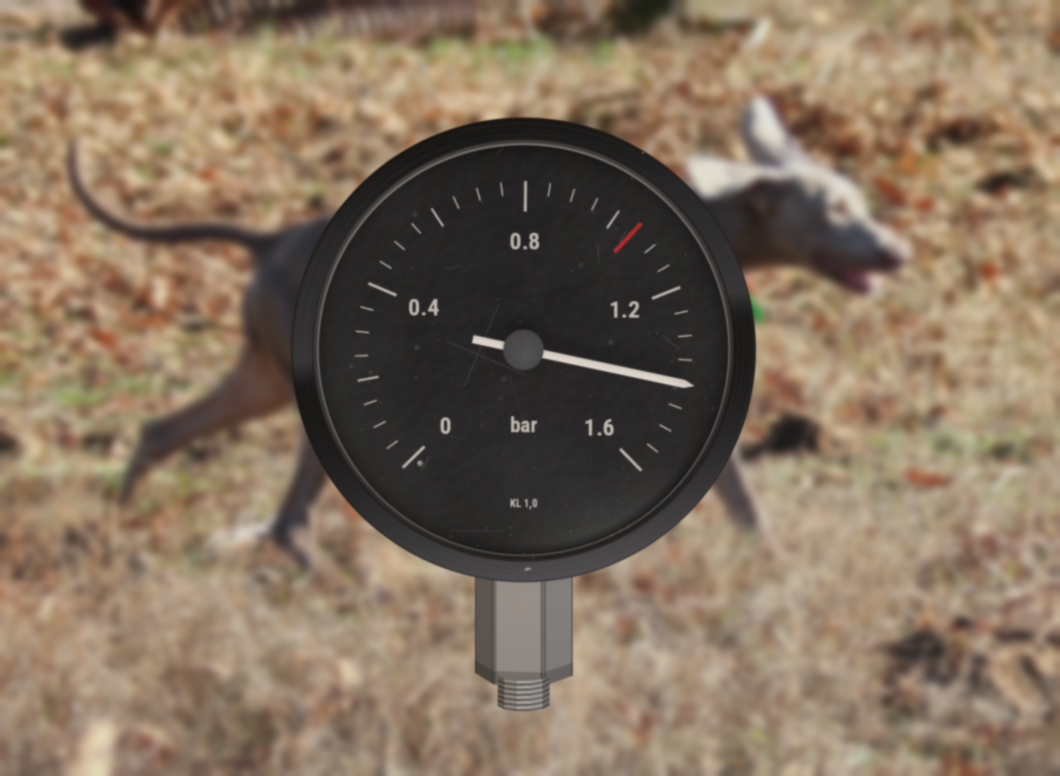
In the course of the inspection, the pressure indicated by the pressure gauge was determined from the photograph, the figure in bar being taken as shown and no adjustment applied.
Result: 1.4 bar
